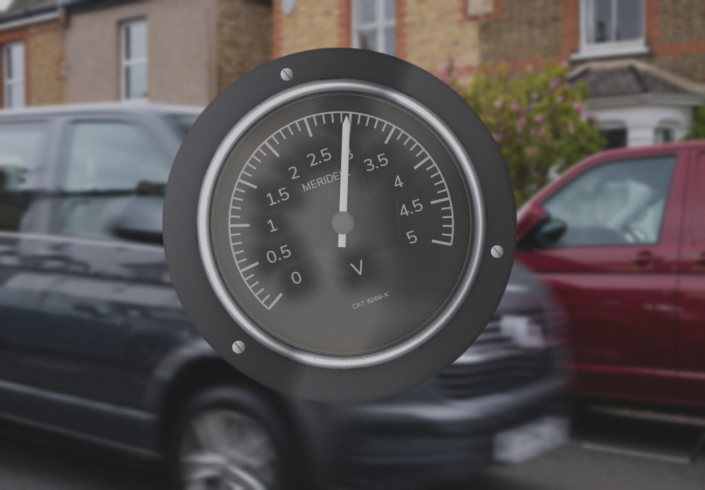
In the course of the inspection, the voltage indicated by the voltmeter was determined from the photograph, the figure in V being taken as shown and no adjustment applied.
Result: 2.95 V
